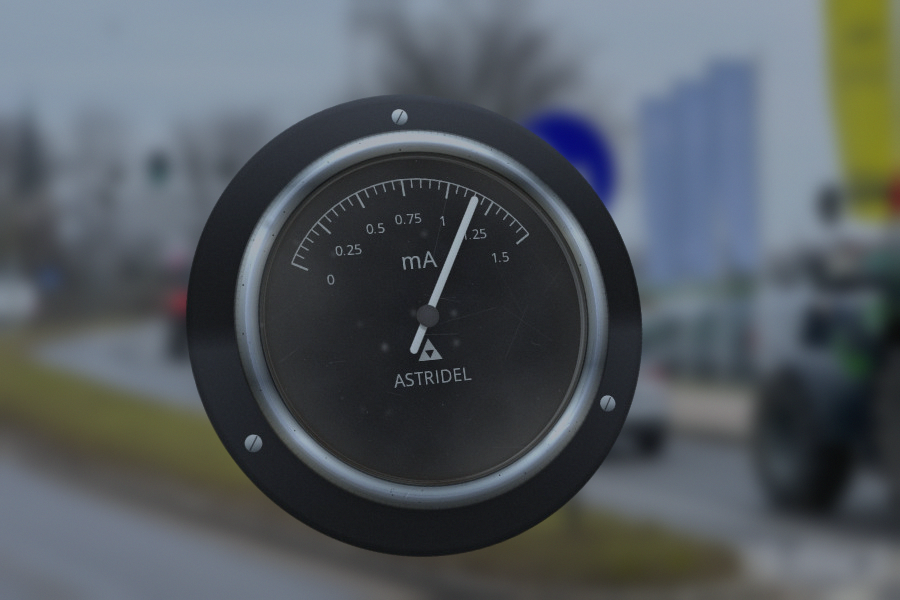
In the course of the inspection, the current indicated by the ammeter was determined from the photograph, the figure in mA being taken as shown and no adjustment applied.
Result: 1.15 mA
